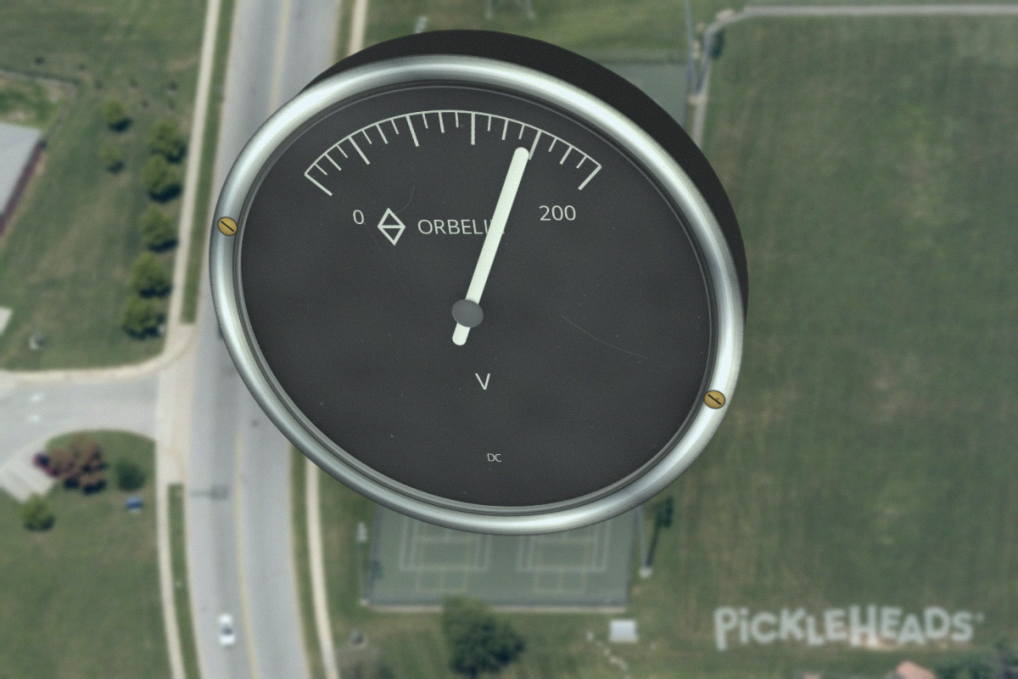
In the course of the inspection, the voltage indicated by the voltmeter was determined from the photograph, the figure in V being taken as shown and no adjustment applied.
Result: 155 V
